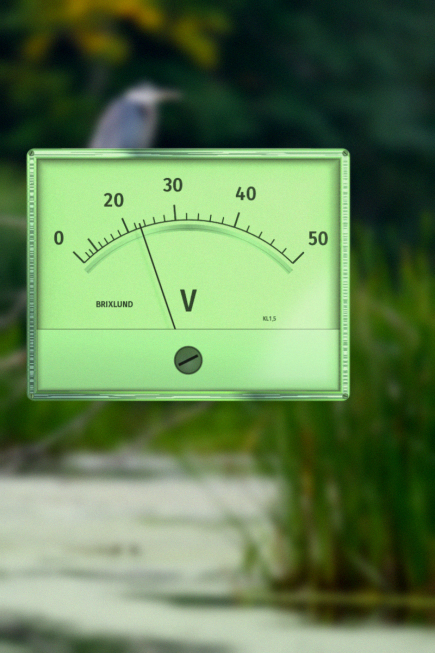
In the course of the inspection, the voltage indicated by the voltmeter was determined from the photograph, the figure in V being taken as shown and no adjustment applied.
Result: 23 V
